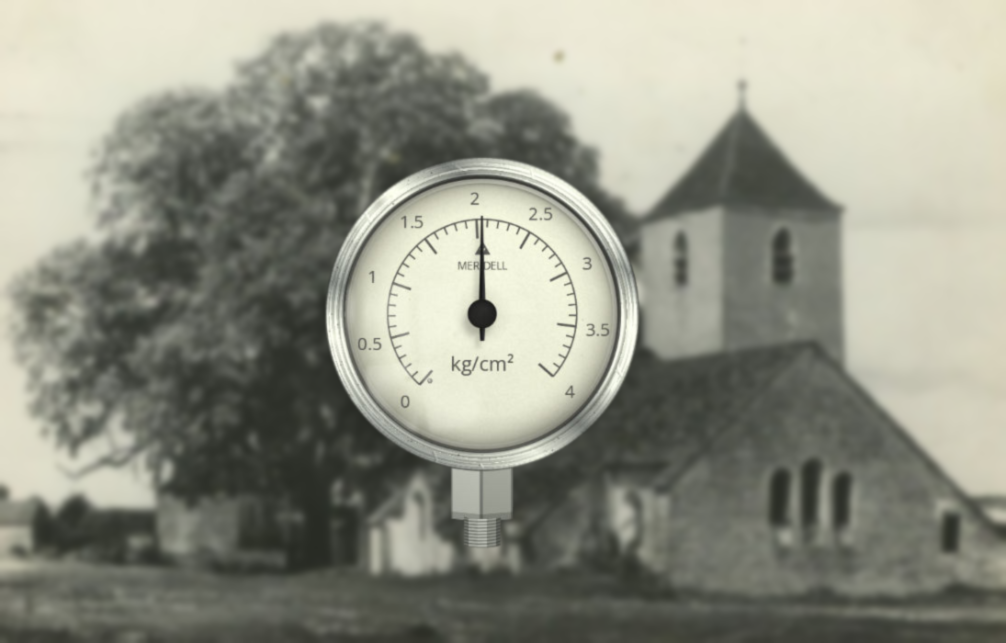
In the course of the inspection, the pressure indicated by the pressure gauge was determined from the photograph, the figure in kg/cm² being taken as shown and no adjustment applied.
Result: 2.05 kg/cm²
